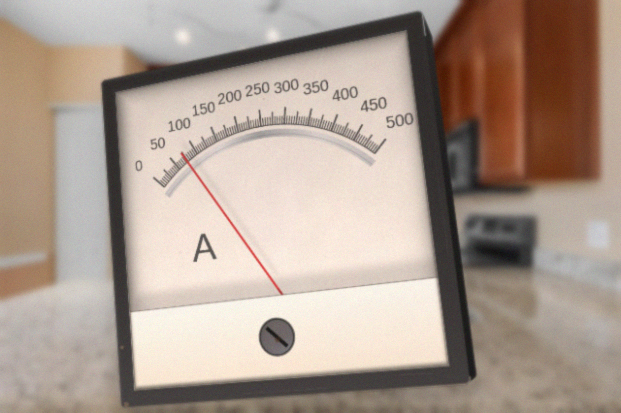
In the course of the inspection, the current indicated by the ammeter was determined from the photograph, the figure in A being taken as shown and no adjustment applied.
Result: 75 A
